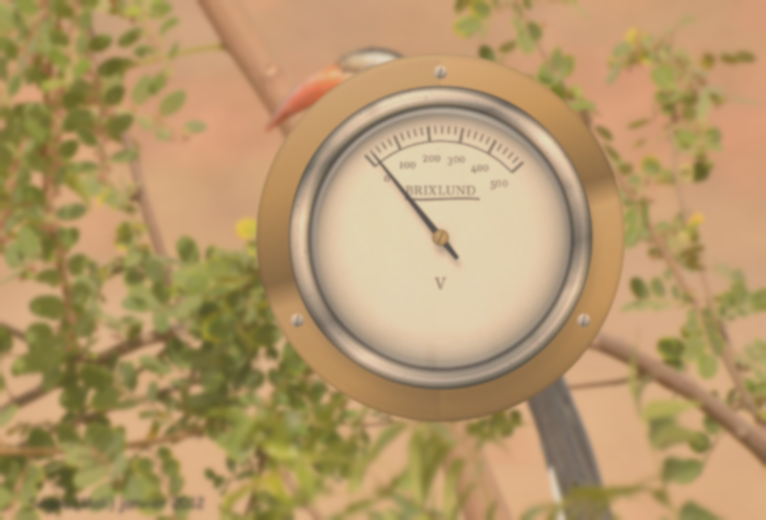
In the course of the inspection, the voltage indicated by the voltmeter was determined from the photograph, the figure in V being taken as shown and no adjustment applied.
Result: 20 V
